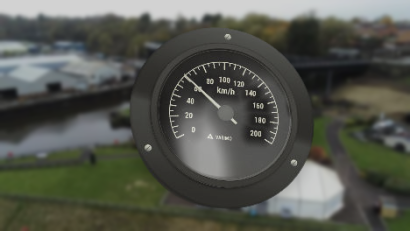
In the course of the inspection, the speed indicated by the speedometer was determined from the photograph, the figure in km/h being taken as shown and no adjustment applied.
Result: 60 km/h
